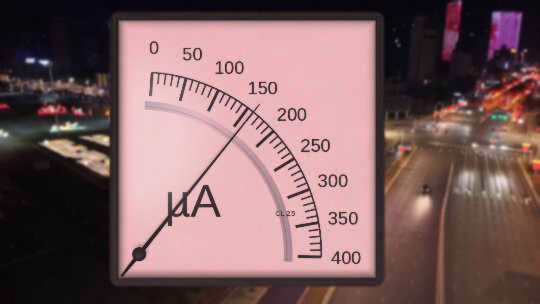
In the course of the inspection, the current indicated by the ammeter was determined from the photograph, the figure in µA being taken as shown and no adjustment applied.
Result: 160 µA
